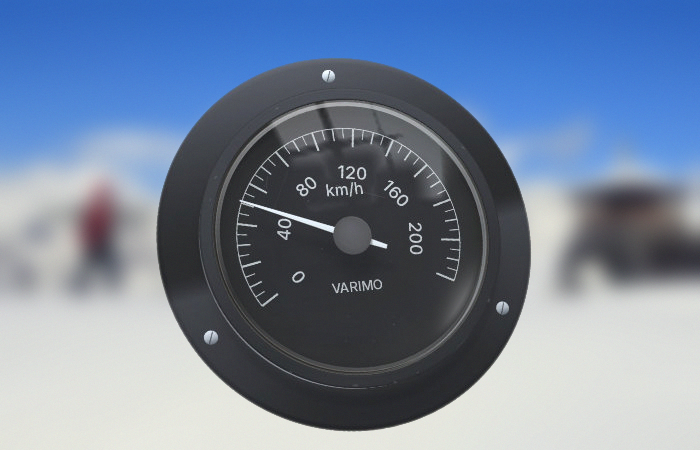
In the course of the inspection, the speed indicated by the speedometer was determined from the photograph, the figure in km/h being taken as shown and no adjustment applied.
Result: 50 km/h
